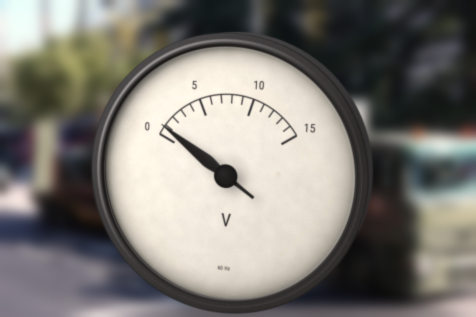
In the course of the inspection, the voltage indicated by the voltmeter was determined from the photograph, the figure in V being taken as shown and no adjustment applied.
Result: 1 V
